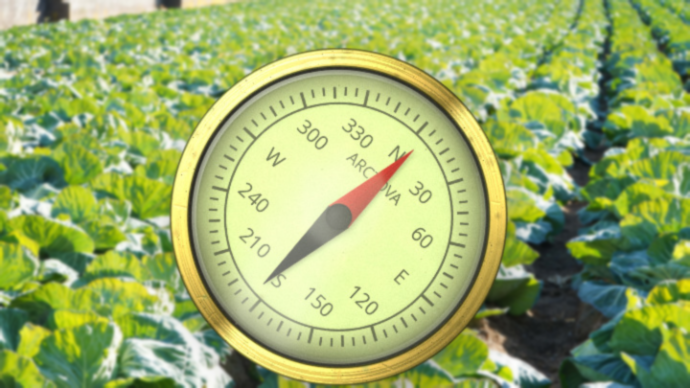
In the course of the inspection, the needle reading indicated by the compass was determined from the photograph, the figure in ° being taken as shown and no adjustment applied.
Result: 5 °
